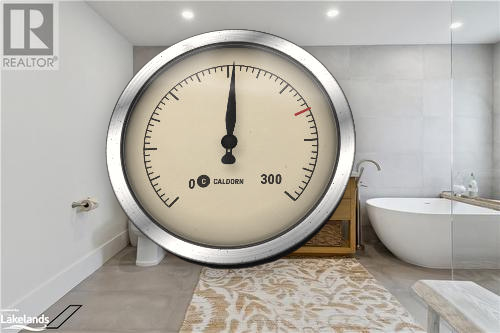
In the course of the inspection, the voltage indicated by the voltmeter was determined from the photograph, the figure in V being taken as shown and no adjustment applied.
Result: 155 V
